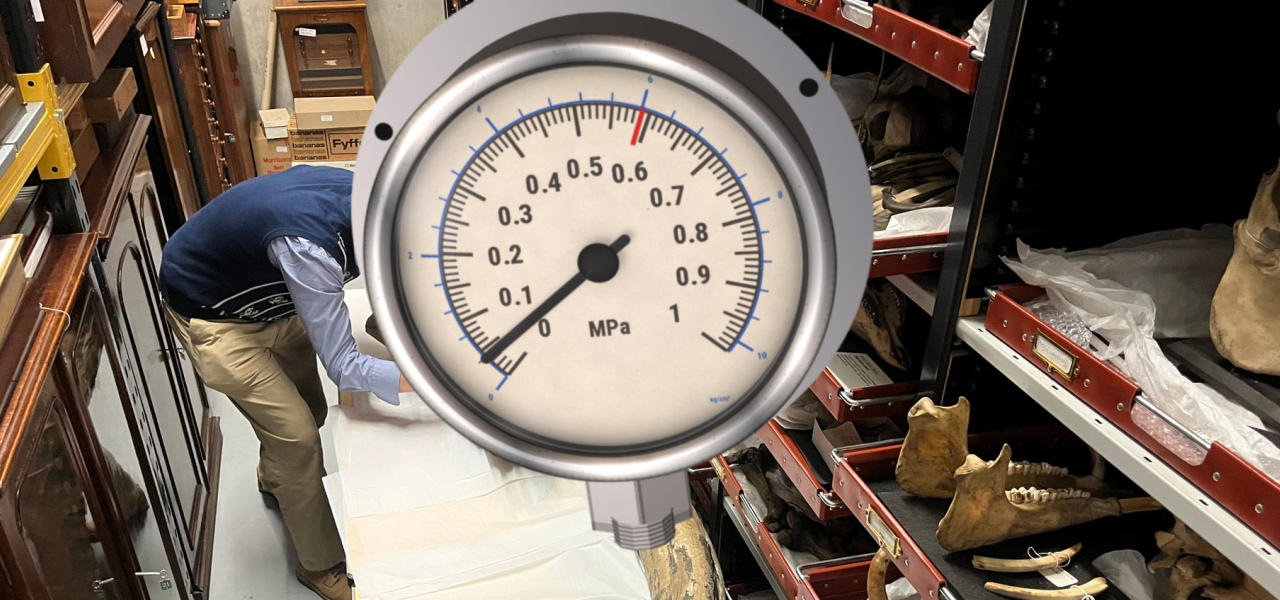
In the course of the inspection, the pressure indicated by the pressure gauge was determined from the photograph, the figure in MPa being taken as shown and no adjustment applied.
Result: 0.04 MPa
